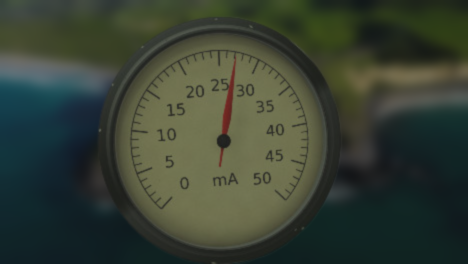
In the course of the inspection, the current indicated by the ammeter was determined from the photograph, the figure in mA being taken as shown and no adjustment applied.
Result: 27 mA
